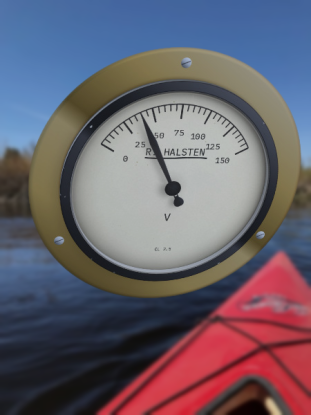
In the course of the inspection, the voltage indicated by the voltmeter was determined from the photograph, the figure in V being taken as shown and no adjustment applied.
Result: 40 V
